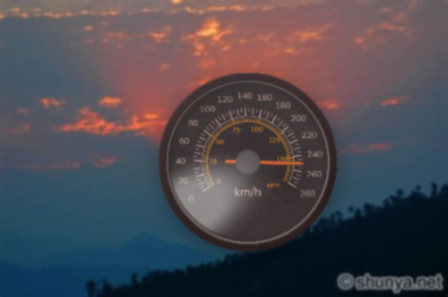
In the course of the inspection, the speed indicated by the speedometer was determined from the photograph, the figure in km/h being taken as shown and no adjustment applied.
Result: 250 km/h
